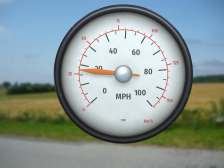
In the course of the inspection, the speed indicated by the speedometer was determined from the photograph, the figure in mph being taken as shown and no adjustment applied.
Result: 17.5 mph
